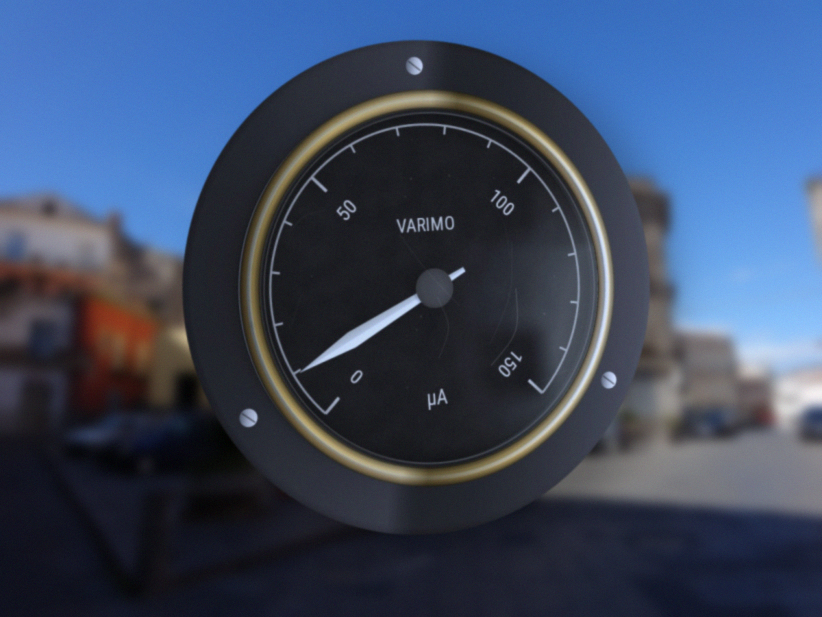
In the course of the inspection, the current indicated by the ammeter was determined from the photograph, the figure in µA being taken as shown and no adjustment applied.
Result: 10 µA
